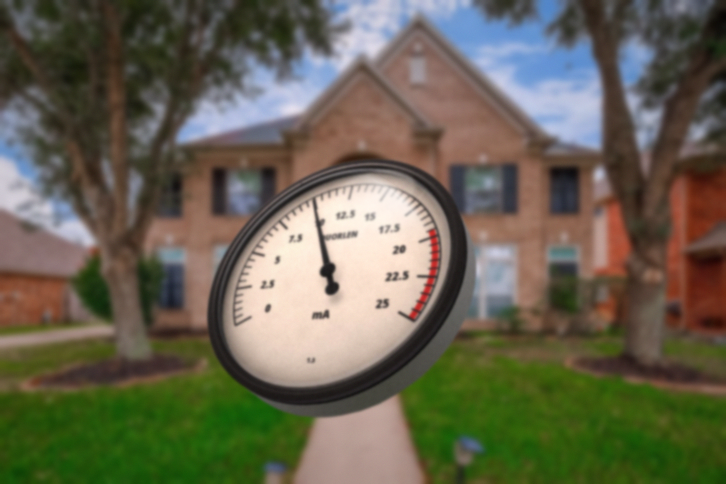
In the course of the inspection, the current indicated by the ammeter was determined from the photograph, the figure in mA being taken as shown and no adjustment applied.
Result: 10 mA
